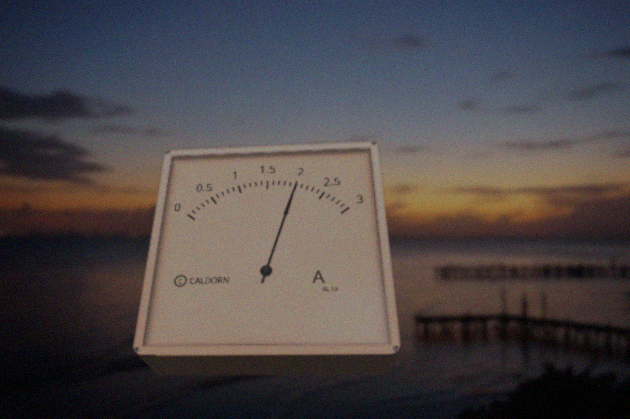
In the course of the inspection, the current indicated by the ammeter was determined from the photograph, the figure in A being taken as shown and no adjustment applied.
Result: 2 A
